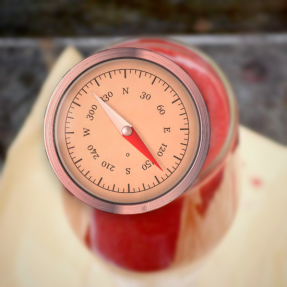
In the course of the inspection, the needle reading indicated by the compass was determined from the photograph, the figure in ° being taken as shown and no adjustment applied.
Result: 140 °
